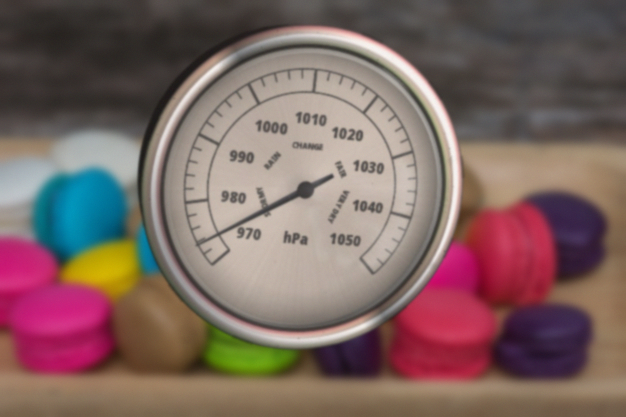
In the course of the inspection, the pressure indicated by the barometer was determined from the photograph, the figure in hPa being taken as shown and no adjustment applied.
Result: 974 hPa
